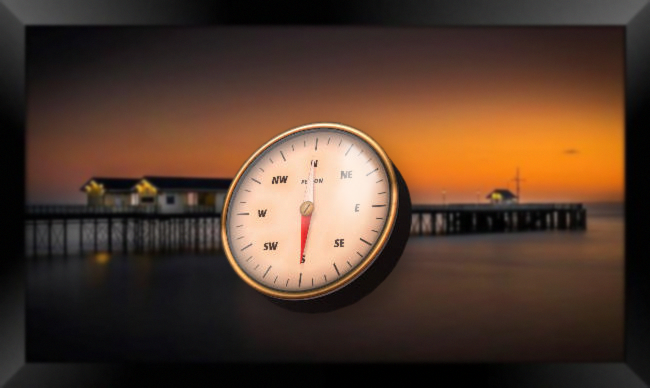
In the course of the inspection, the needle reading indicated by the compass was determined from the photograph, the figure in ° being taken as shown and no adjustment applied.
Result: 180 °
